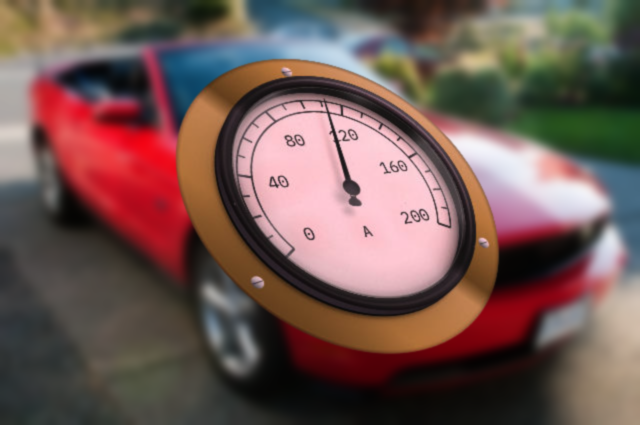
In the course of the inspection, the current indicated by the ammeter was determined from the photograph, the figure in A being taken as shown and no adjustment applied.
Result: 110 A
